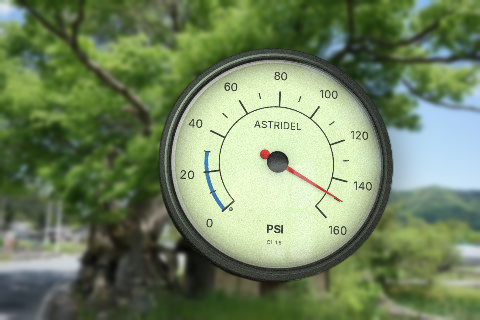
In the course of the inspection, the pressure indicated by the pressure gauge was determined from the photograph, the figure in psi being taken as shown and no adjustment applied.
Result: 150 psi
